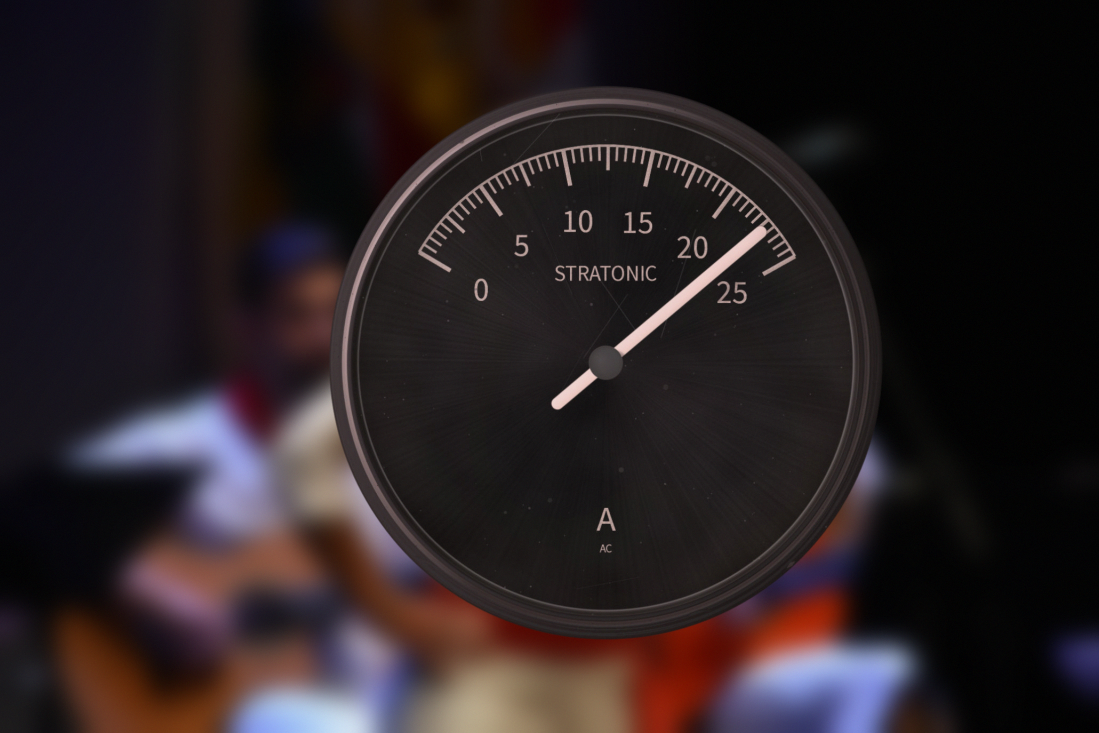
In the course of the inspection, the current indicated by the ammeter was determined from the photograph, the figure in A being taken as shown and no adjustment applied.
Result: 22.75 A
